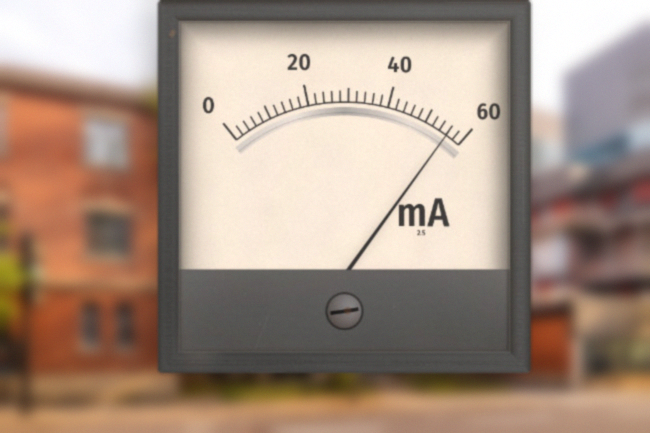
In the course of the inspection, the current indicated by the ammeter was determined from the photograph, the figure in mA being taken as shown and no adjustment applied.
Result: 56 mA
